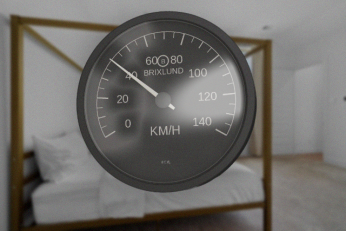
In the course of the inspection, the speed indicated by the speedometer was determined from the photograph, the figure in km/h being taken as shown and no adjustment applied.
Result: 40 km/h
